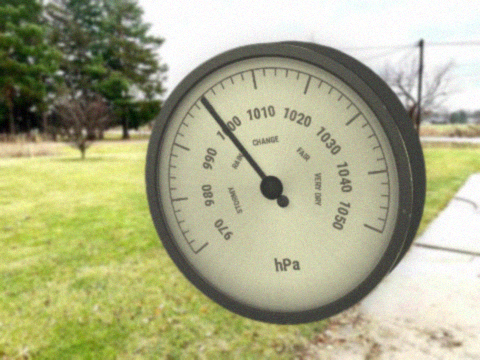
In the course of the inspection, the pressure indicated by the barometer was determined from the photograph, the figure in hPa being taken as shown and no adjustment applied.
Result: 1000 hPa
